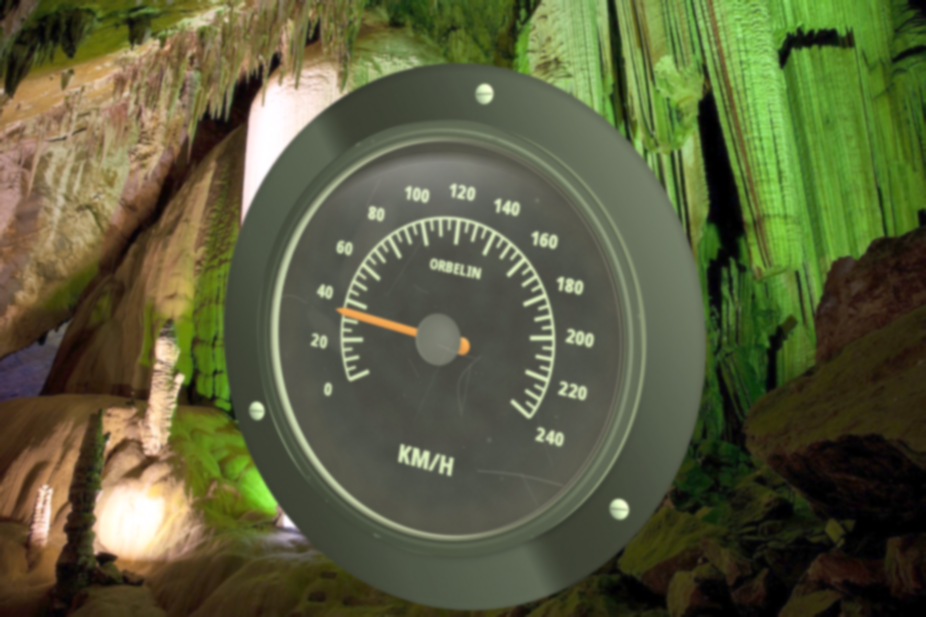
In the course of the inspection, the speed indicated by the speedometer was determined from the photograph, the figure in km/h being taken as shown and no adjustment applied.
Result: 35 km/h
